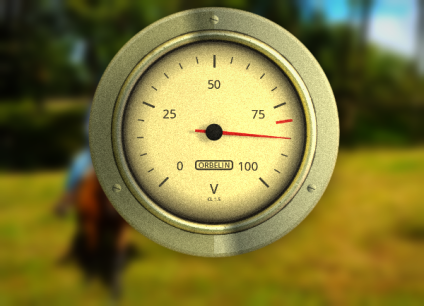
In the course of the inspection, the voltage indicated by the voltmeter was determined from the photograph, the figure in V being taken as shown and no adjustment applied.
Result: 85 V
